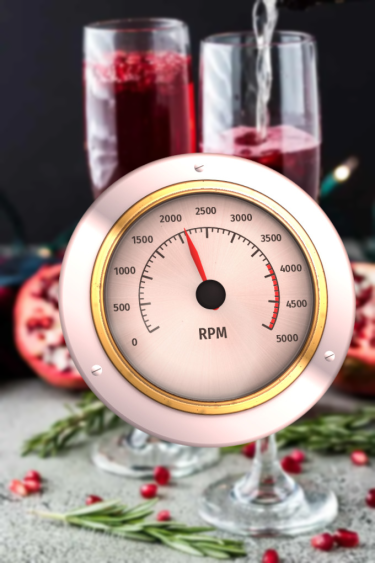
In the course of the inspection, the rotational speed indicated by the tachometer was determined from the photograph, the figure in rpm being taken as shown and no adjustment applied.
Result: 2100 rpm
